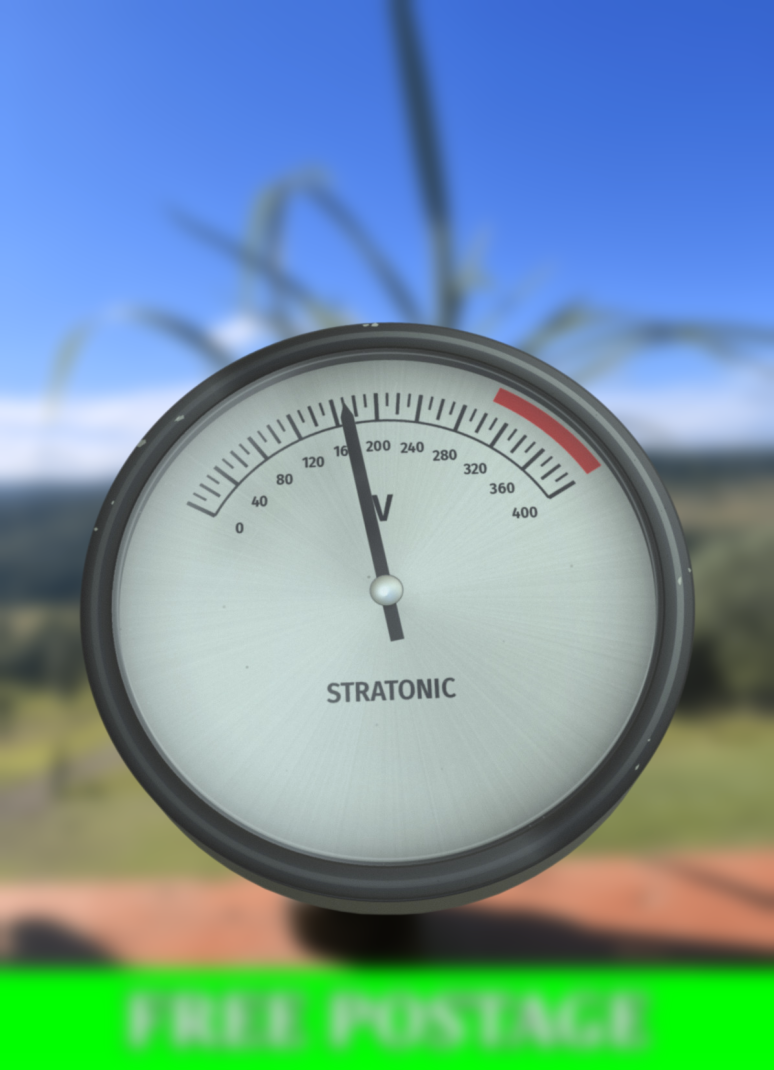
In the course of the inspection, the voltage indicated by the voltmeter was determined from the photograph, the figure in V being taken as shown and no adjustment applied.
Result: 170 V
